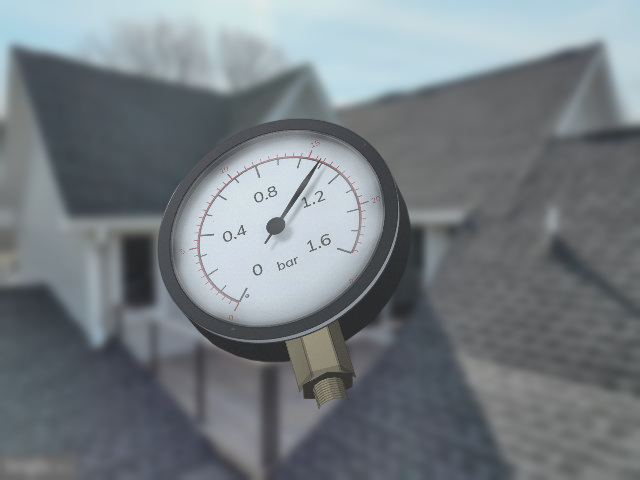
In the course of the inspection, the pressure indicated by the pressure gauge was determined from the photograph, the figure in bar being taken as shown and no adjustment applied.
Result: 1.1 bar
